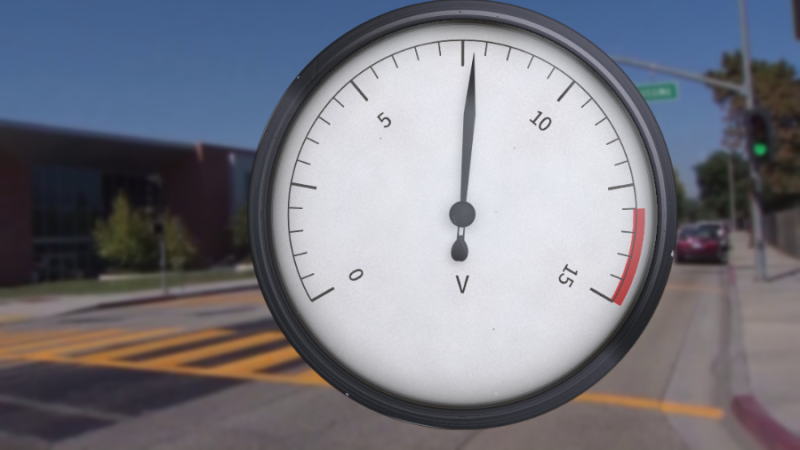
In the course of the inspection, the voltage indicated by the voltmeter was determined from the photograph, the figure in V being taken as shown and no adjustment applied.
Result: 7.75 V
